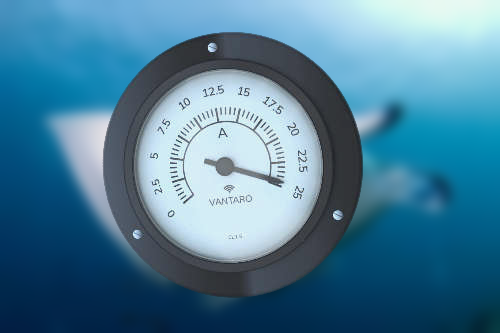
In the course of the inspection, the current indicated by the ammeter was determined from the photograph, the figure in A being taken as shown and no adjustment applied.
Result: 24.5 A
